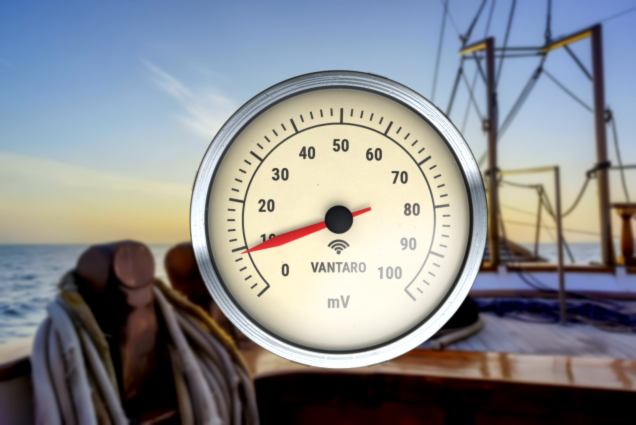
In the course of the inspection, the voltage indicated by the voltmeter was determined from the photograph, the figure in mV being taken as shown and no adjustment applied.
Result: 9 mV
